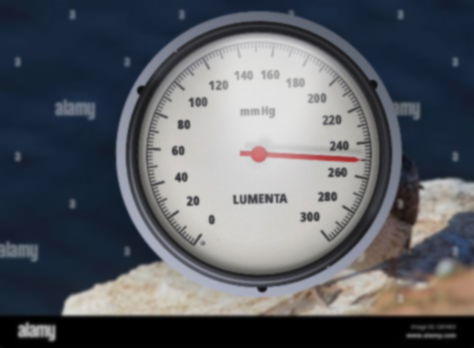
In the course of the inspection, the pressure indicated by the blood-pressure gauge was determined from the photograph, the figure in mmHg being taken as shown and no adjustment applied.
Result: 250 mmHg
